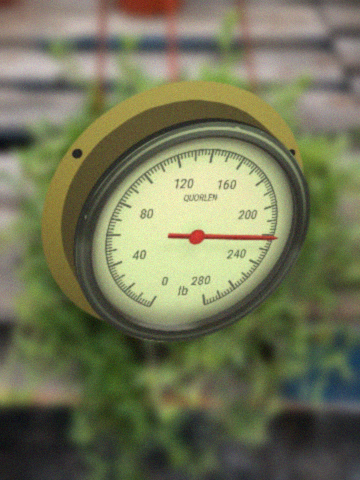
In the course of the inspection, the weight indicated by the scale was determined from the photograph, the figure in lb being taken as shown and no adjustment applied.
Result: 220 lb
